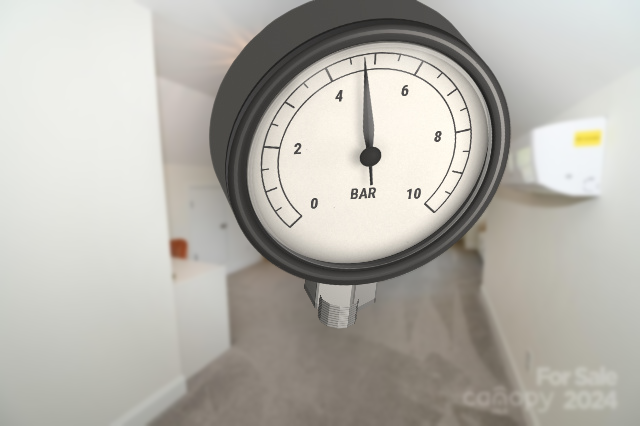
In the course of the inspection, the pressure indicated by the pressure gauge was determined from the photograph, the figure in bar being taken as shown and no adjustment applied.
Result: 4.75 bar
